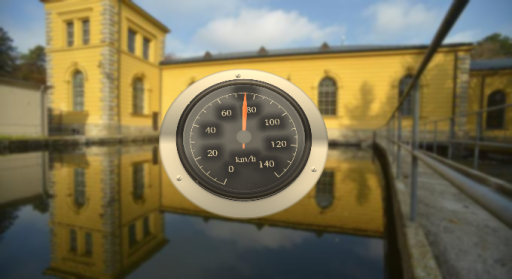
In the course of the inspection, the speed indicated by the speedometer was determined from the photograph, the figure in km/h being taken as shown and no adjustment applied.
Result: 75 km/h
